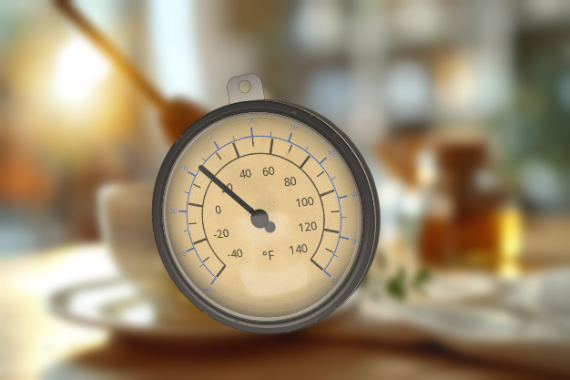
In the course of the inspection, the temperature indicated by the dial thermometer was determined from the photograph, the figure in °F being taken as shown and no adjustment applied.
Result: 20 °F
